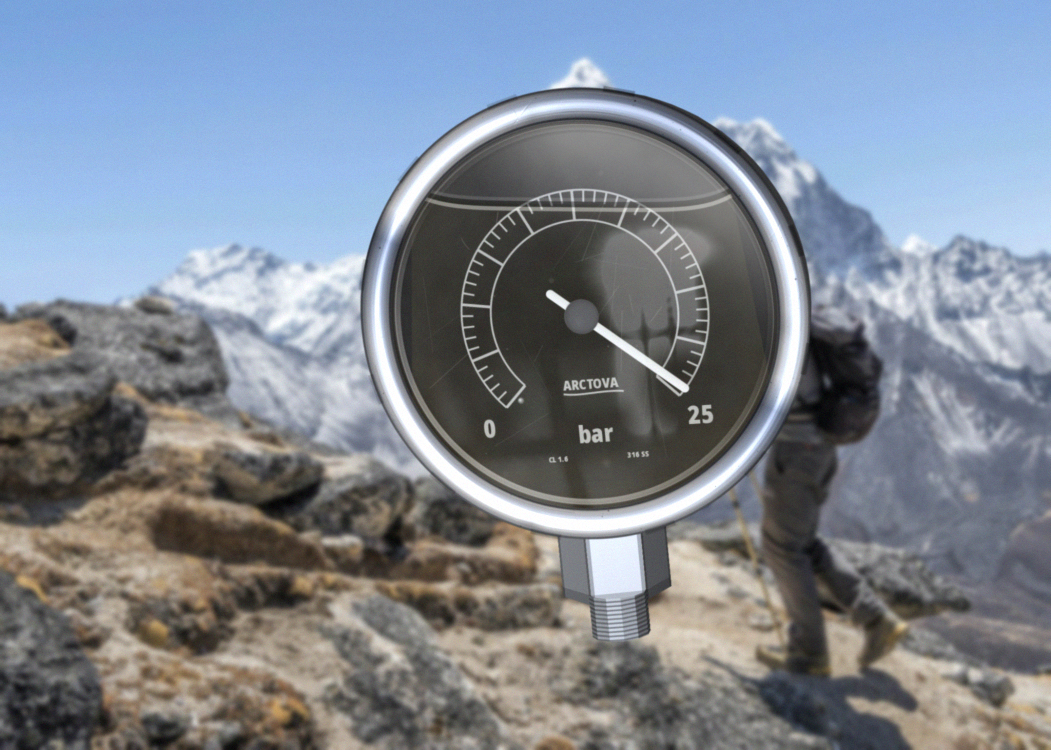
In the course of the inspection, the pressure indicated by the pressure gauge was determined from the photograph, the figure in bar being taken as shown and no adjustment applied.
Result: 24.5 bar
